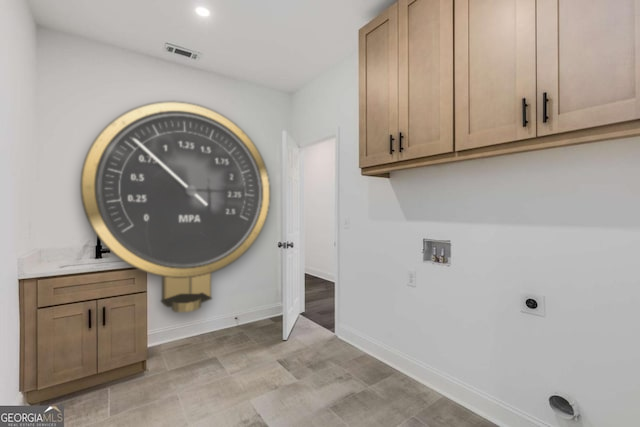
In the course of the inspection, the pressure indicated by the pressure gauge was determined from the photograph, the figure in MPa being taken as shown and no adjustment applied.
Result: 0.8 MPa
